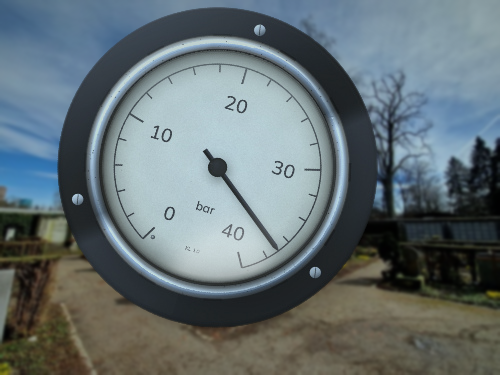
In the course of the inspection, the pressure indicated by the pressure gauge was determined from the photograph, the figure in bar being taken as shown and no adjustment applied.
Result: 37 bar
